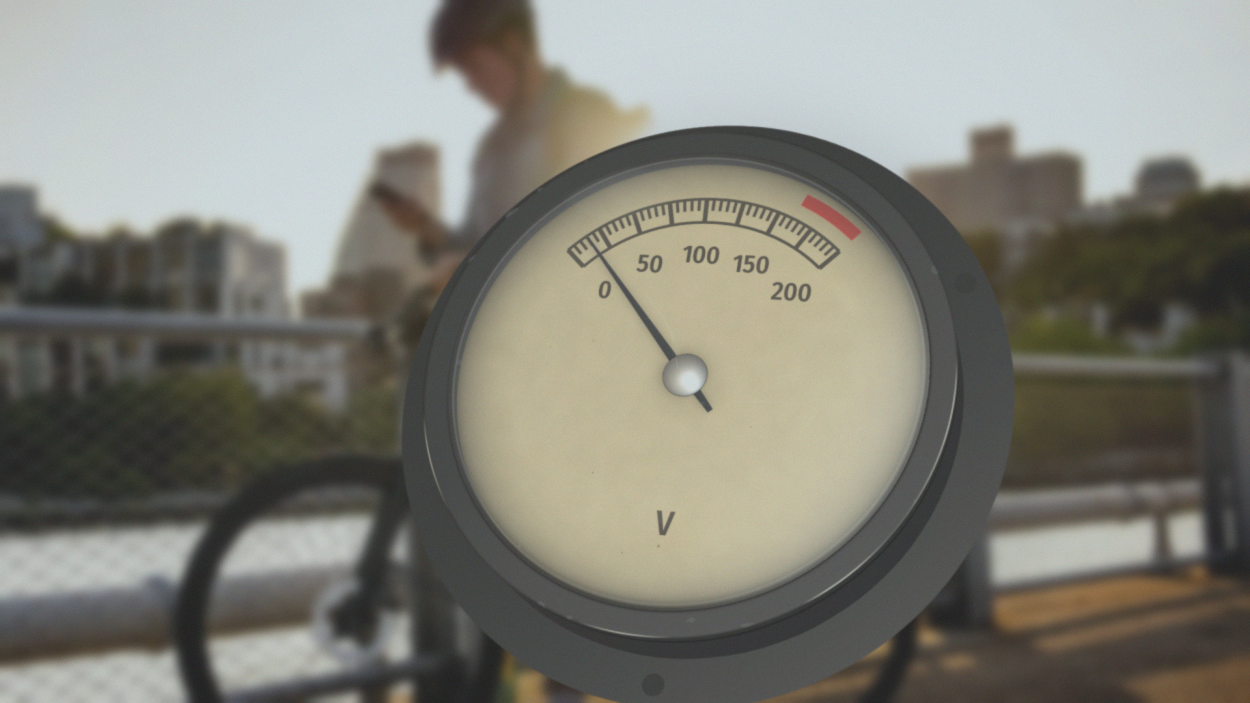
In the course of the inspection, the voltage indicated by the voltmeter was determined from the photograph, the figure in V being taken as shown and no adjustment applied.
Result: 15 V
